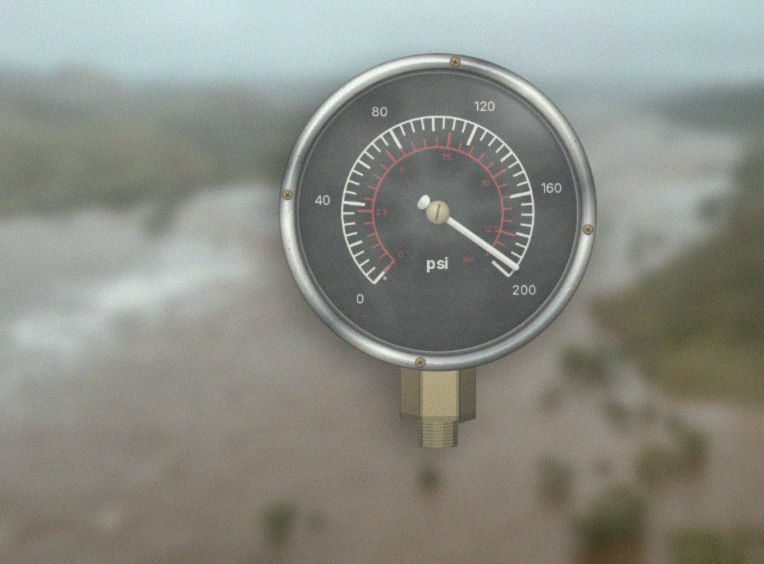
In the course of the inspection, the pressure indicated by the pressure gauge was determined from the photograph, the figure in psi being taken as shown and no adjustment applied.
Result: 195 psi
